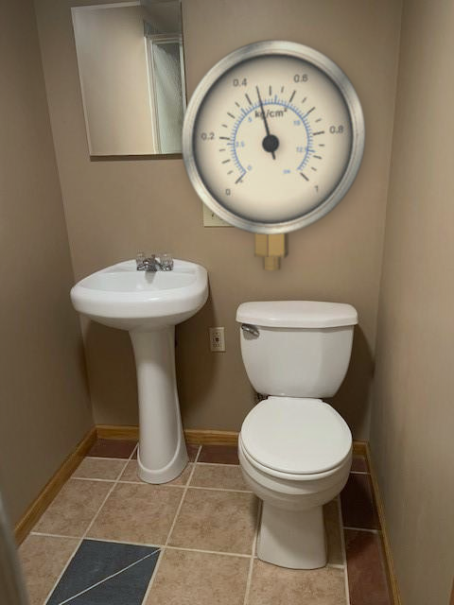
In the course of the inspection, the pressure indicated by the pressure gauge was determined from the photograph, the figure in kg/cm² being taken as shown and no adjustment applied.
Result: 0.45 kg/cm²
